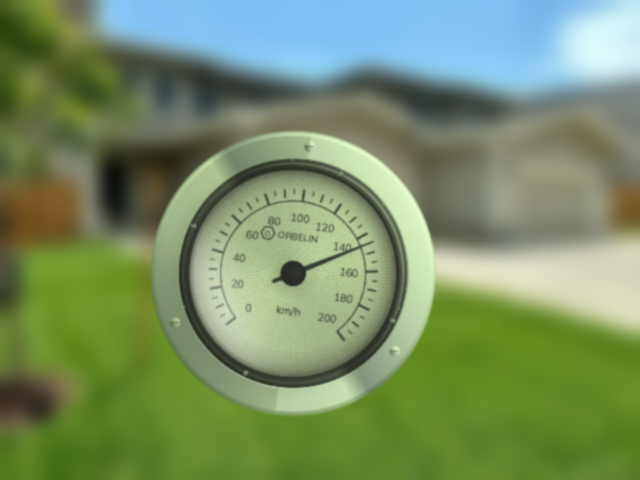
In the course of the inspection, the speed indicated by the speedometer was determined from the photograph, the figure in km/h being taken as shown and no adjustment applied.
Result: 145 km/h
